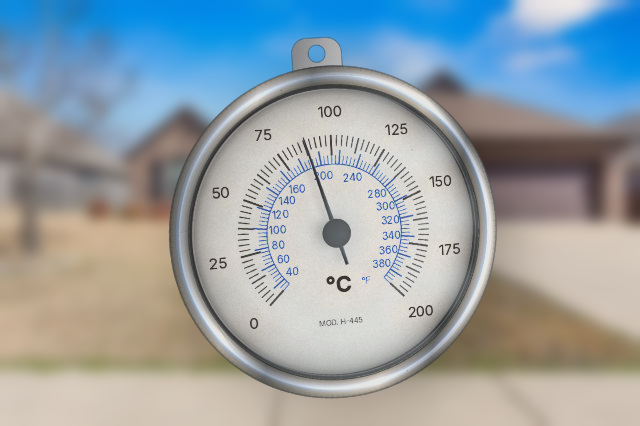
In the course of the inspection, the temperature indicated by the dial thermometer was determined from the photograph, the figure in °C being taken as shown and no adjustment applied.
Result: 87.5 °C
